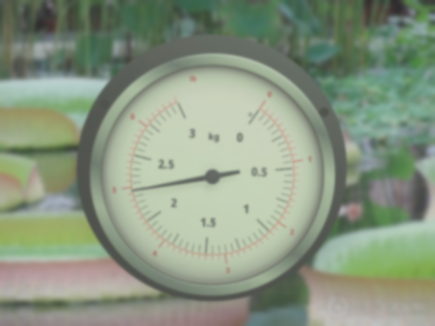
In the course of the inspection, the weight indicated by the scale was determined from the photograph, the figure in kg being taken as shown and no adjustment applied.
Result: 2.25 kg
